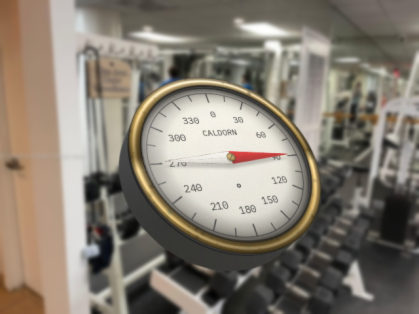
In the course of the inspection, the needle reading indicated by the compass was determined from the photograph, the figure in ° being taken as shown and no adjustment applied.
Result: 90 °
